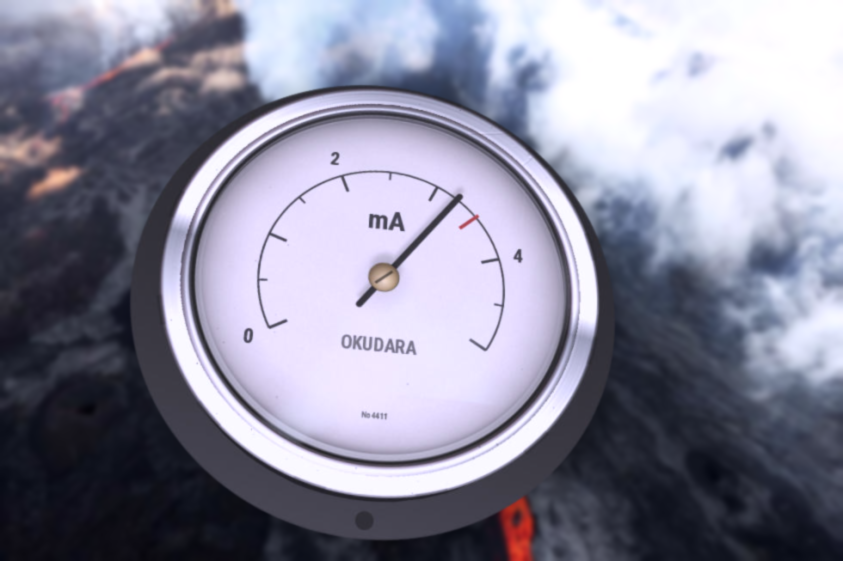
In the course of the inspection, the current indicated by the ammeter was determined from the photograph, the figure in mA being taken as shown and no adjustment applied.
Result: 3.25 mA
